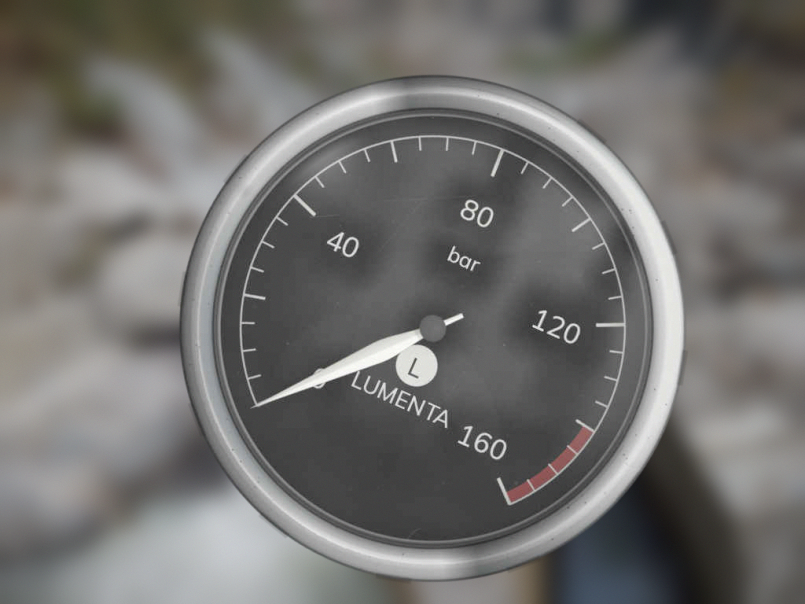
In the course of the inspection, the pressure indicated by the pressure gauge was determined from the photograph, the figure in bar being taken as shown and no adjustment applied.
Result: 0 bar
